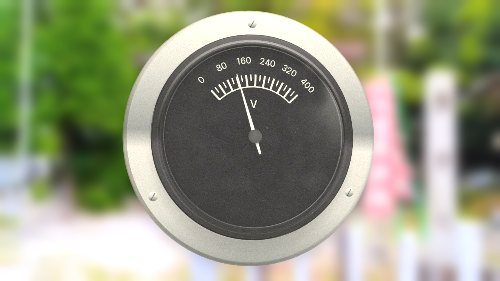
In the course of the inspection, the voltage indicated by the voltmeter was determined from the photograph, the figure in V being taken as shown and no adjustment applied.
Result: 120 V
